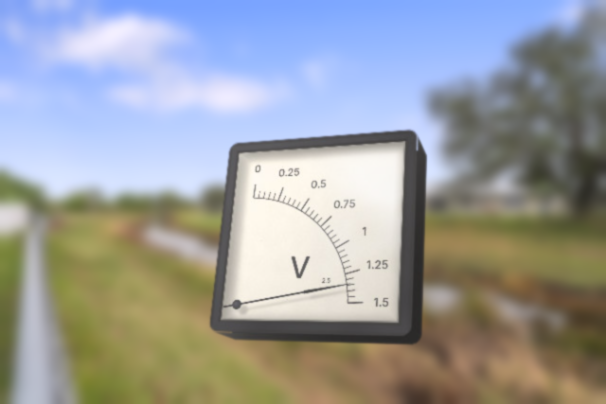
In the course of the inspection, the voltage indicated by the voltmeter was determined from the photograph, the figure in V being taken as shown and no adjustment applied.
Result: 1.35 V
